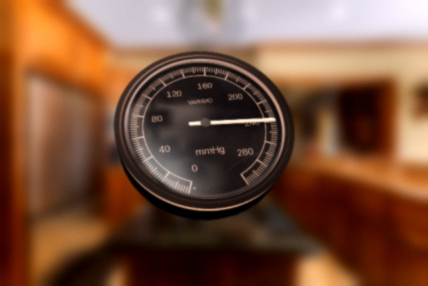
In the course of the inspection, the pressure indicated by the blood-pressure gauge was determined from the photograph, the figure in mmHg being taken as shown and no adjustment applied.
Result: 240 mmHg
